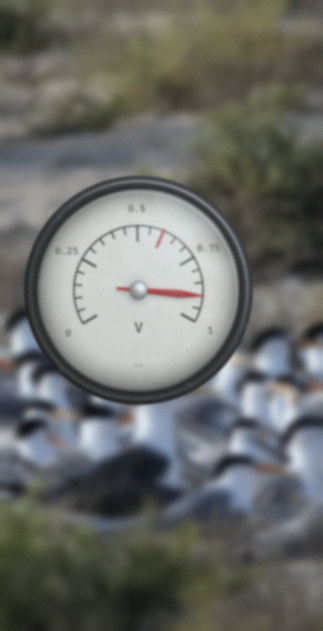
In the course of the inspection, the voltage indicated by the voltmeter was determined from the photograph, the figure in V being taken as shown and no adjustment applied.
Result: 0.9 V
